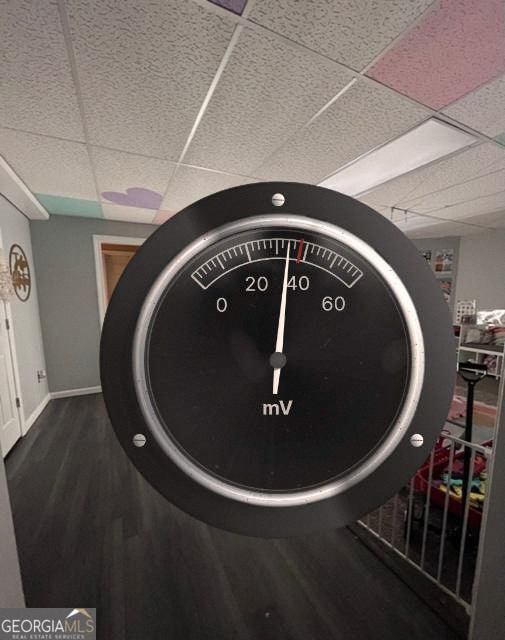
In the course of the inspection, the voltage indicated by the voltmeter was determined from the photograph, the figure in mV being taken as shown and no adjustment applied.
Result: 34 mV
